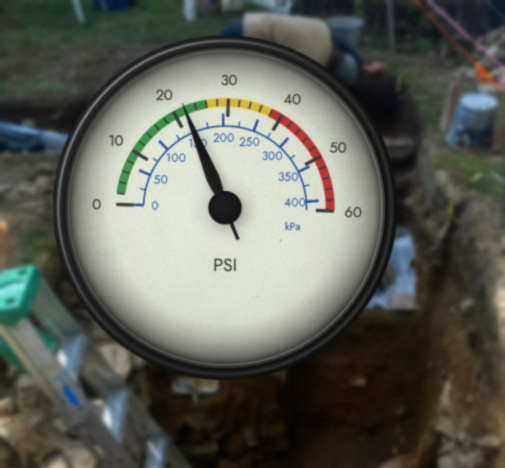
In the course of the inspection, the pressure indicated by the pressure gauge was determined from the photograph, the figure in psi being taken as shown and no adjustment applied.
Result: 22 psi
